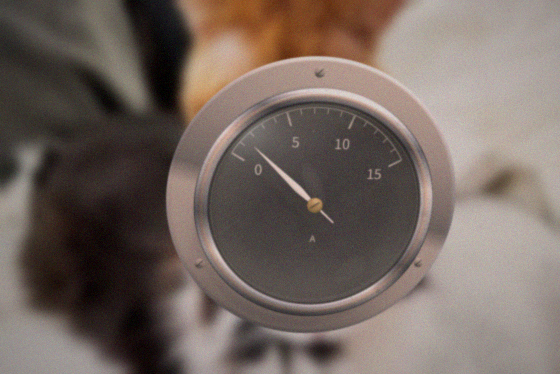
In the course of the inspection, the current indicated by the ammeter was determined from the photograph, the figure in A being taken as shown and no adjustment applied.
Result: 1.5 A
